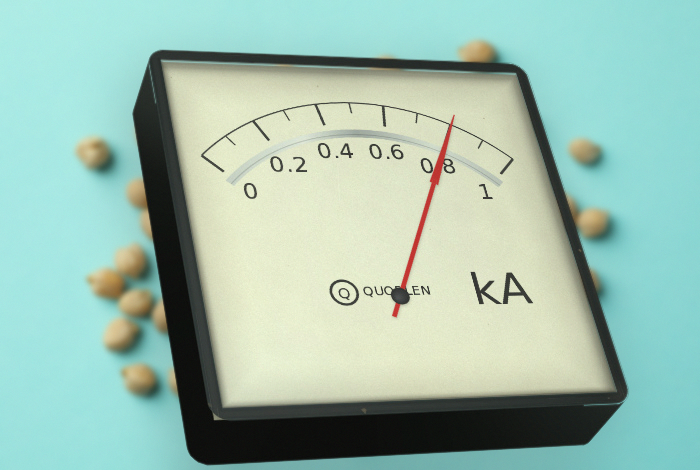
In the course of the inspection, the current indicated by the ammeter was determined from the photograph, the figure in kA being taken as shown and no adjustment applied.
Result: 0.8 kA
